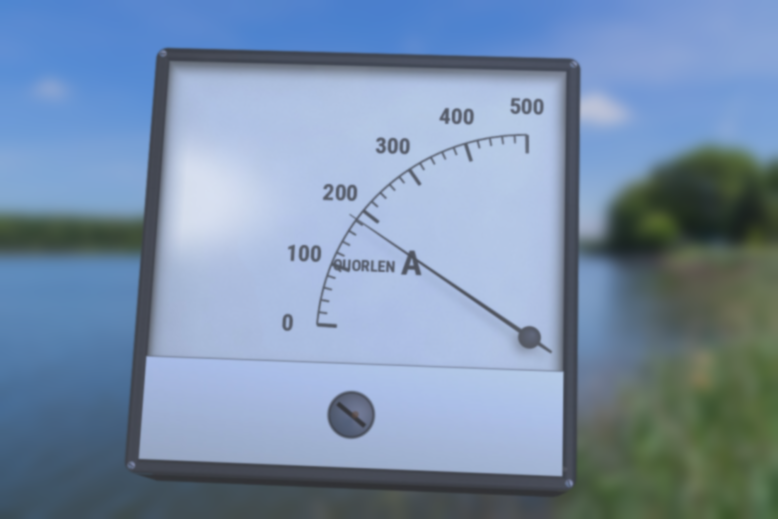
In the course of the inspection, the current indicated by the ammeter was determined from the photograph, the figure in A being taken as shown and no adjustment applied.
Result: 180 A
